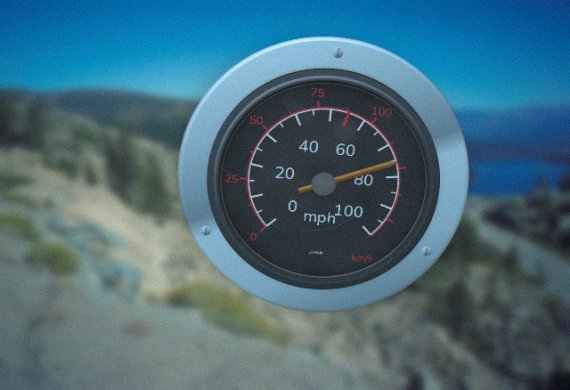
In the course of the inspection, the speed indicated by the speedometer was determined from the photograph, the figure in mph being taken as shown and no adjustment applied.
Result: 75 mph
